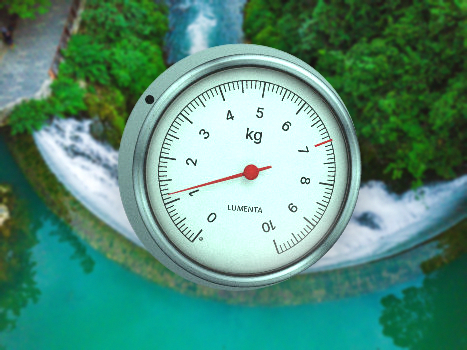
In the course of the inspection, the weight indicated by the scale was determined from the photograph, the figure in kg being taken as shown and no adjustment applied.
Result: 1.2 kg
